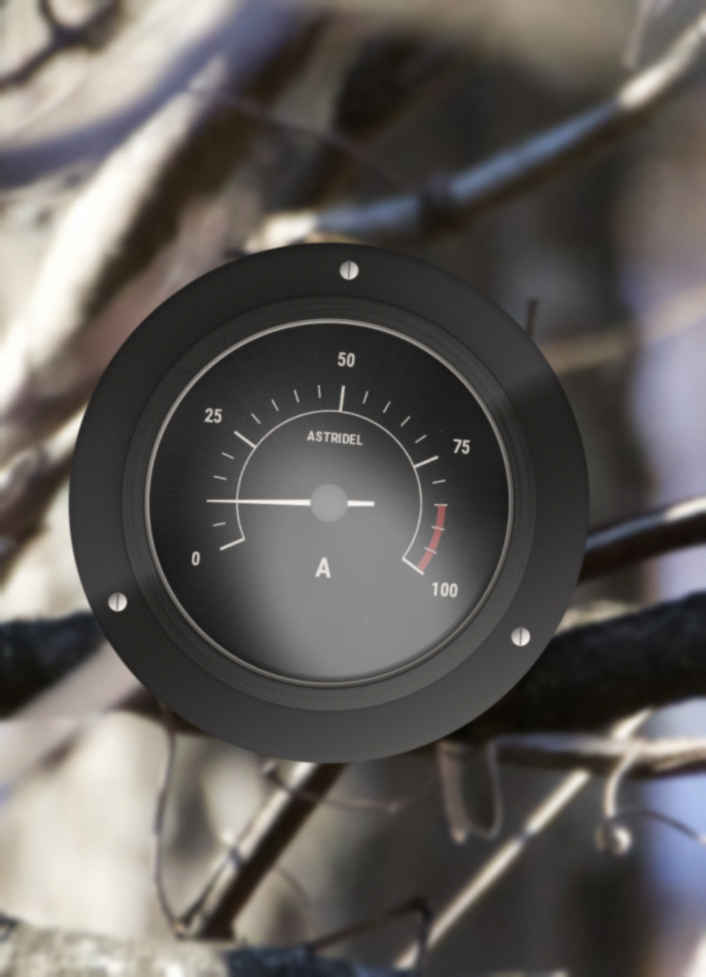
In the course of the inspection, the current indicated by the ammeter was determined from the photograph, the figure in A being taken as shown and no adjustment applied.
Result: 10 A
